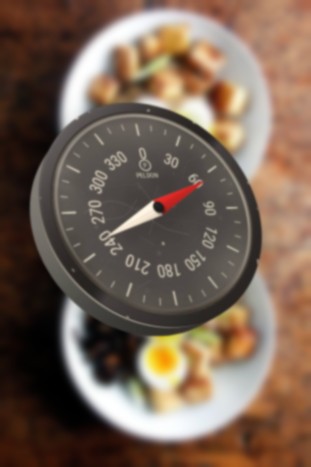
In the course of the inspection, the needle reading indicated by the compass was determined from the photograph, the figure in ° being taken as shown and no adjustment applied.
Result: 65 °
